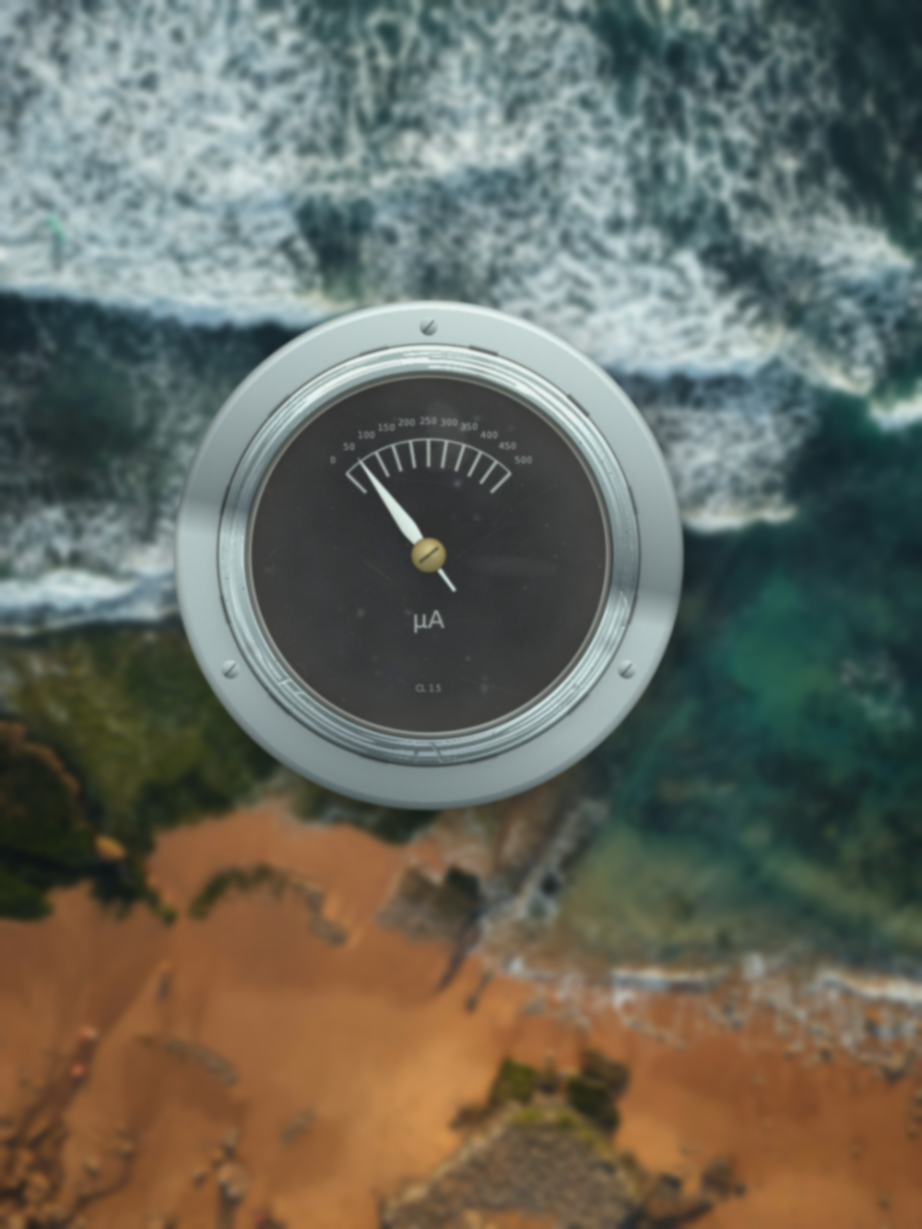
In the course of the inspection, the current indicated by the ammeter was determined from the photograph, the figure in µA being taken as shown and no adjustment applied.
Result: 50 µA
